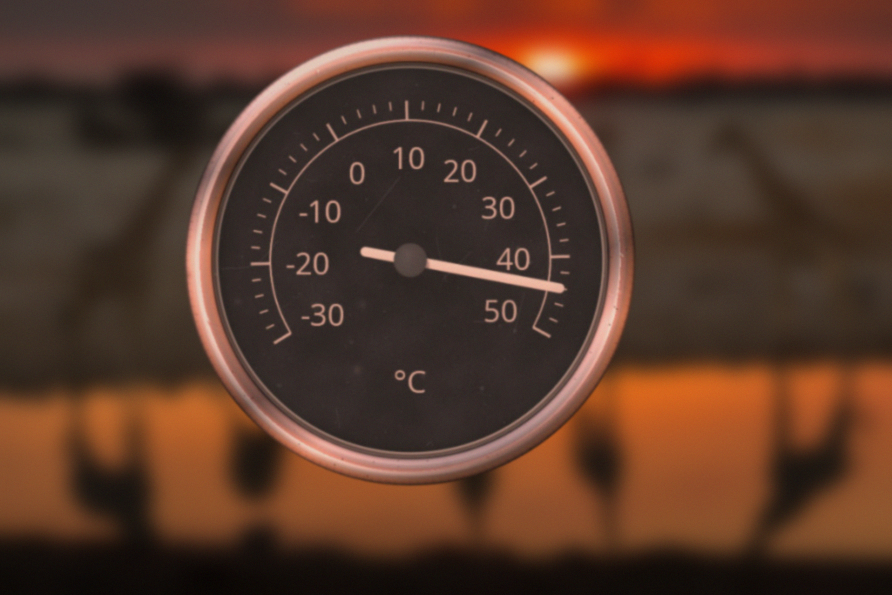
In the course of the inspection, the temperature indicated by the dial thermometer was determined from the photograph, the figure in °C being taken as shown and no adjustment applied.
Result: 44 °C
